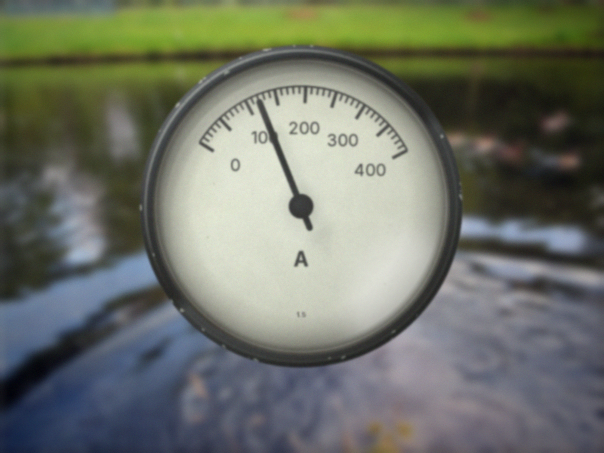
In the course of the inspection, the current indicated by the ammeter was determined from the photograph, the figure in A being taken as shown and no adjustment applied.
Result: 120 A
